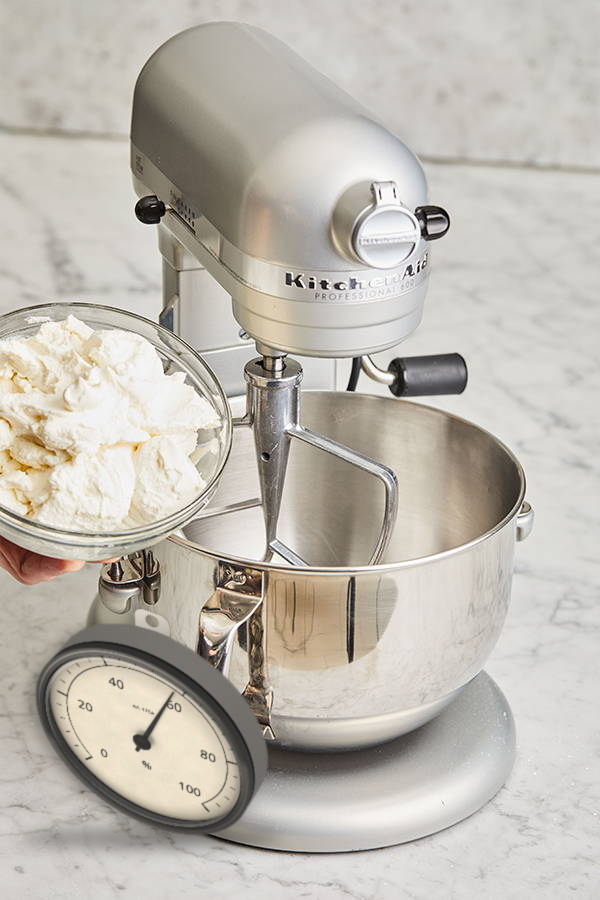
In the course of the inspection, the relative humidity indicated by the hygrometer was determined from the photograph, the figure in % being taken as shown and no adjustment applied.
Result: 58 %
